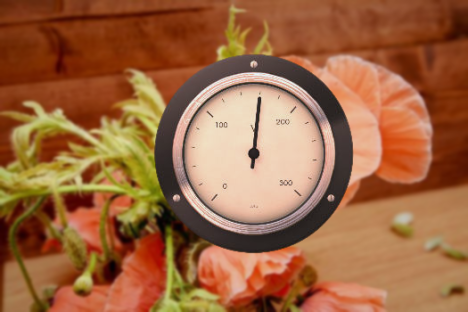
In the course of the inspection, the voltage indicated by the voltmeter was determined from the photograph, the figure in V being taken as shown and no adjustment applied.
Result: 160 V
